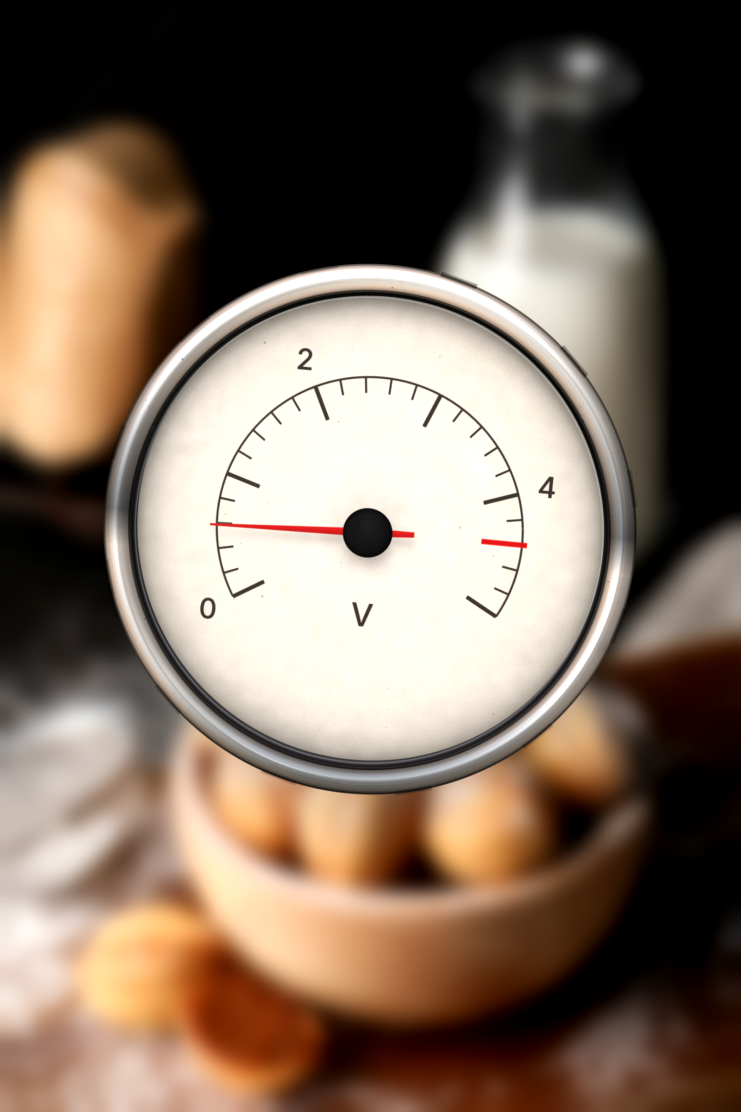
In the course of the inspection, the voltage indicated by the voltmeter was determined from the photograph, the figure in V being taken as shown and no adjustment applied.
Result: 0.6 V
